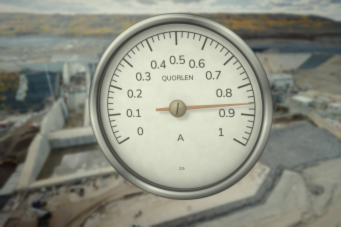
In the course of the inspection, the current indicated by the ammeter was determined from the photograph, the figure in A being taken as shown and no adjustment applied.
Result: 0.86 A
